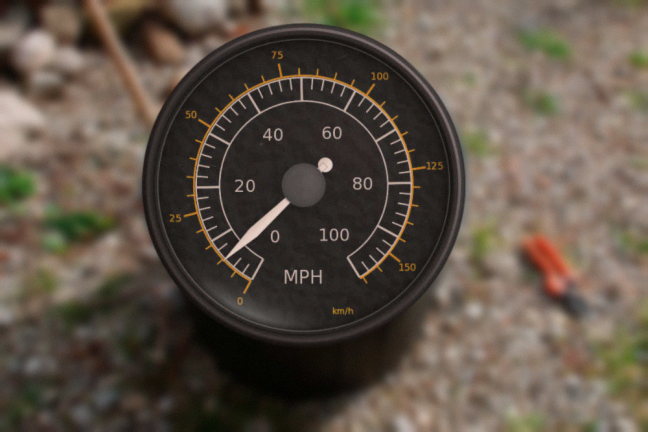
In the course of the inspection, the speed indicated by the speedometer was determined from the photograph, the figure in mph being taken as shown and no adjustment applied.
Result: 6 mph
